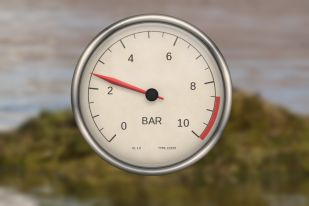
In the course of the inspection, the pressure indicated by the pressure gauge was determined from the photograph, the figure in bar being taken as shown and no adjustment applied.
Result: 2.5 bar
